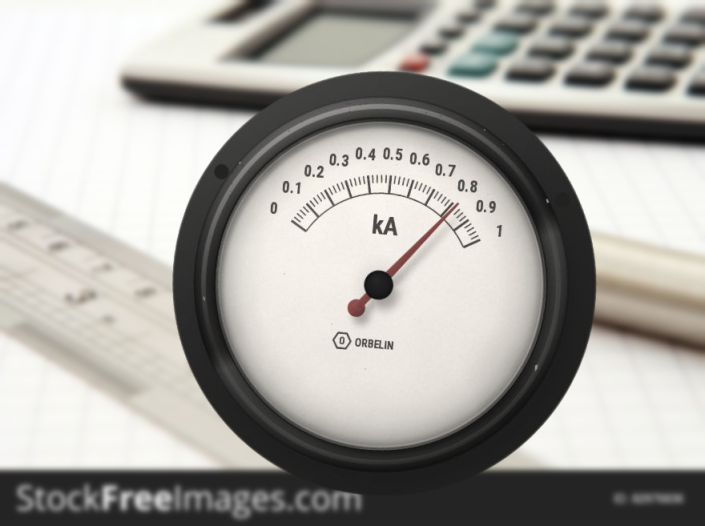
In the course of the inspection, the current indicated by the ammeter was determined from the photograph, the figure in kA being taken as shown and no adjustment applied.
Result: 0.82 kA
